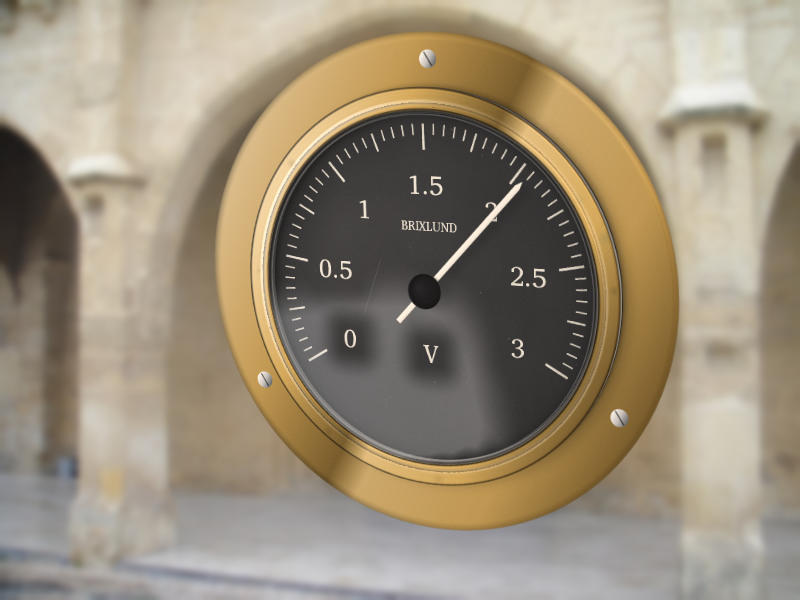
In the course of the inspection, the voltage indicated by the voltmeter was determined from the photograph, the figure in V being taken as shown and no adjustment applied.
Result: 2.05 V
